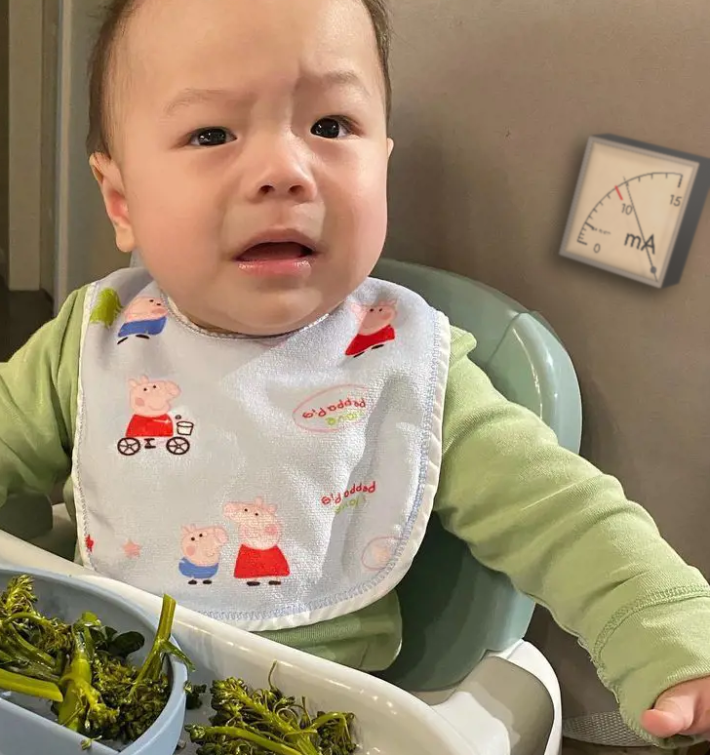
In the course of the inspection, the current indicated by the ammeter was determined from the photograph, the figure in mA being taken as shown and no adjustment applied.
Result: 11 mA
